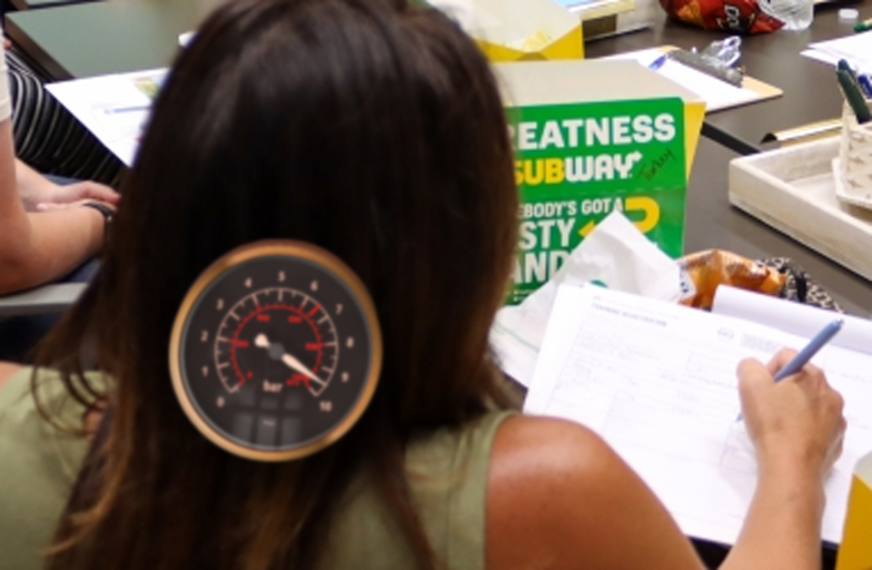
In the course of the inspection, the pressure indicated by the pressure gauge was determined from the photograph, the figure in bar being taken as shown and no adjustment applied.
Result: 9.5 bar
